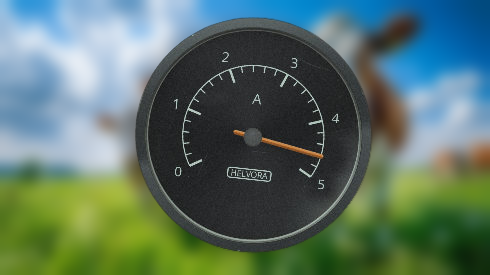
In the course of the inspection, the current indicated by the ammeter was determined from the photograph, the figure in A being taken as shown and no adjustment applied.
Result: 4.6 A
